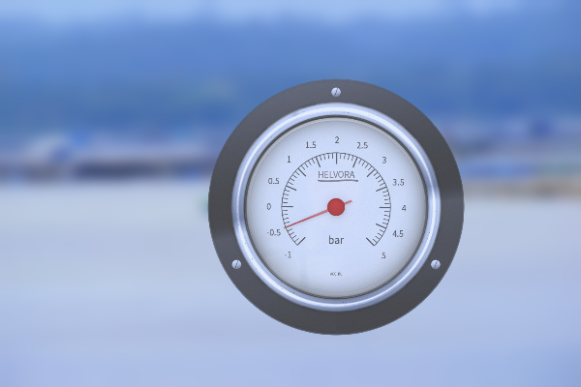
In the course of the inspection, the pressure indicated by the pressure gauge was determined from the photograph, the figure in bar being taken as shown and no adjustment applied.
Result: -0.5 bar
